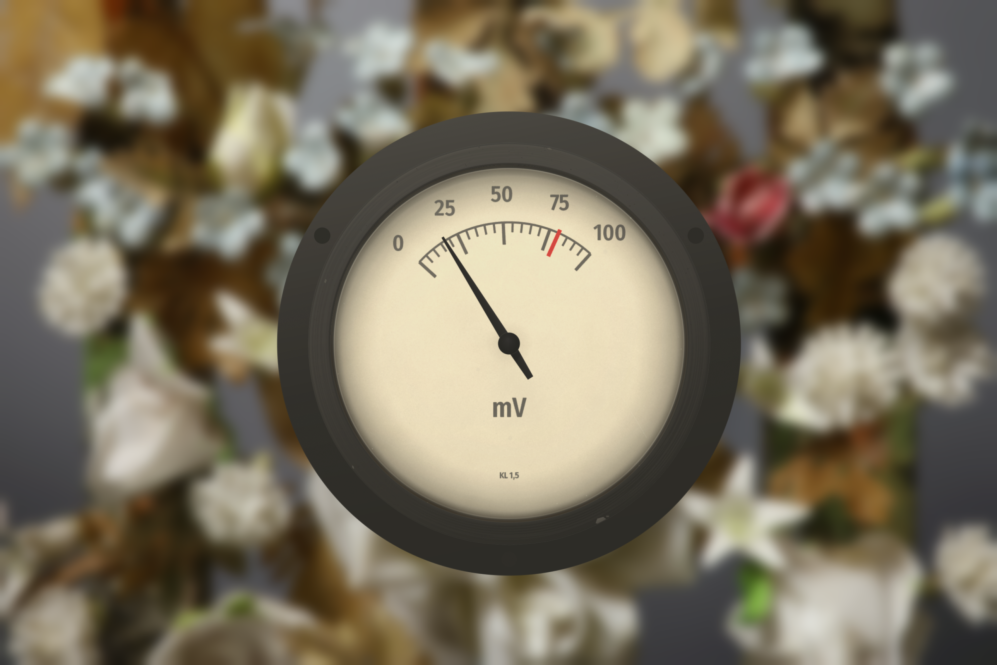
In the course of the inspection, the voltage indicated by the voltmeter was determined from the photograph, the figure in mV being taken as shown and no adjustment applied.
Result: 17.5 mV
